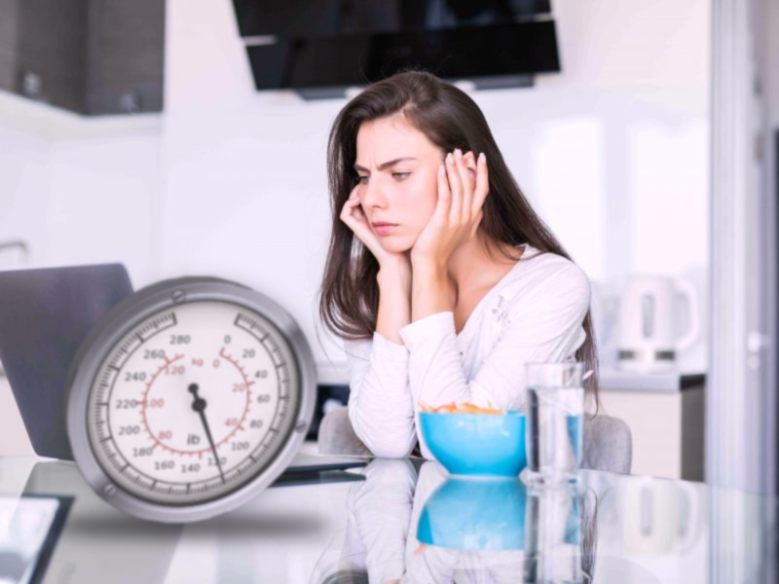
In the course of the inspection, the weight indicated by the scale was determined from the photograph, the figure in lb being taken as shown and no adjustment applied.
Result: 120 lb
